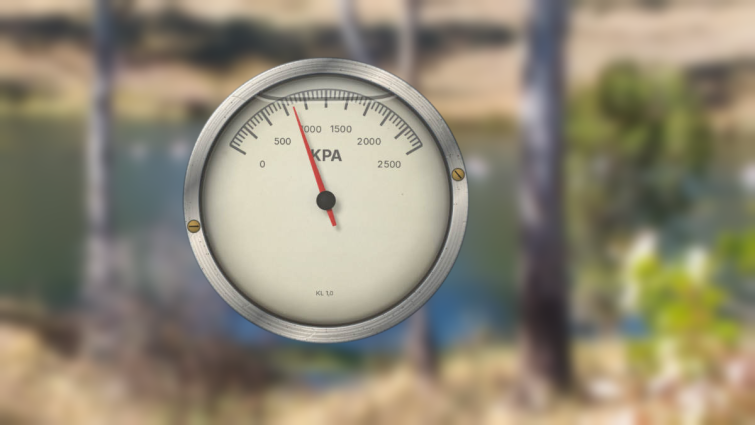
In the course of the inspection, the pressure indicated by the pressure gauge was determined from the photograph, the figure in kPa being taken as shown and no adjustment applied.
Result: 850 kPa
